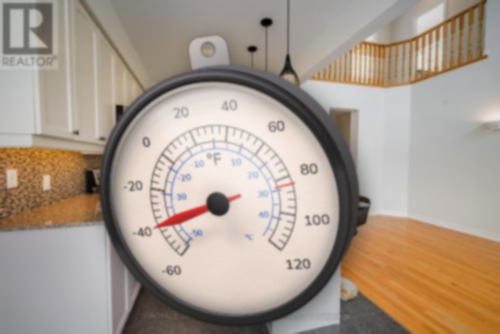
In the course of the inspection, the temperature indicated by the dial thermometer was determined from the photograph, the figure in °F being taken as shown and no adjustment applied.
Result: -40 °F
